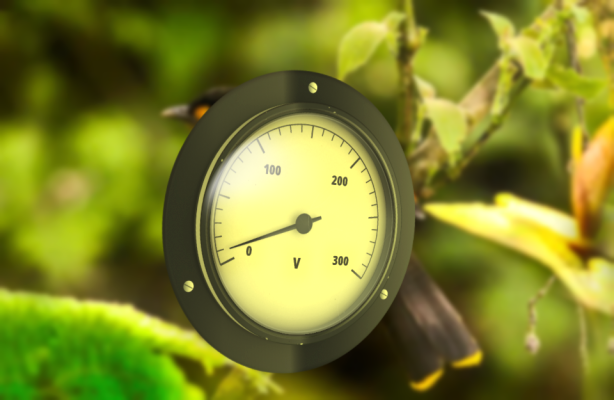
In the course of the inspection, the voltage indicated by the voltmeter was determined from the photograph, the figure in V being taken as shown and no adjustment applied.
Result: 10 V
